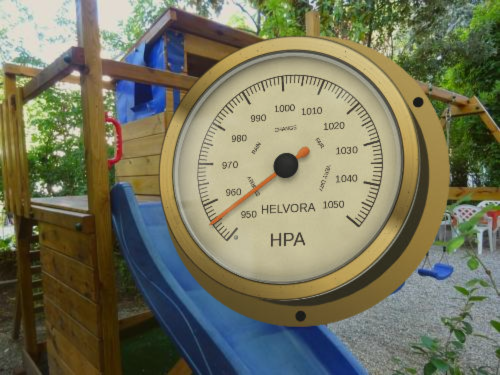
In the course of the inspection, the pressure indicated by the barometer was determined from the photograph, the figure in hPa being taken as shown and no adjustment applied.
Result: 955 hPa
